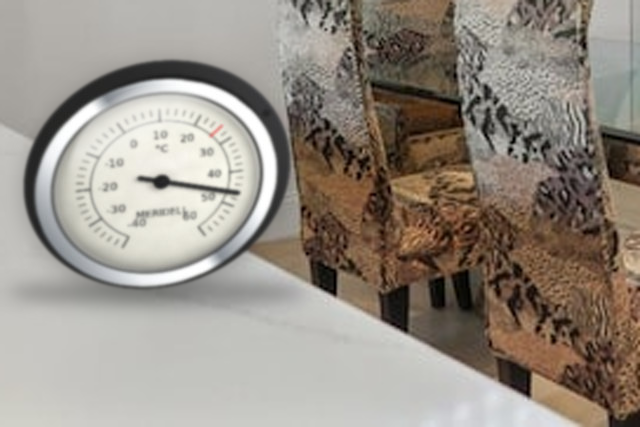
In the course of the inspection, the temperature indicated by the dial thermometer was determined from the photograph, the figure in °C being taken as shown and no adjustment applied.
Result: 46 °C
